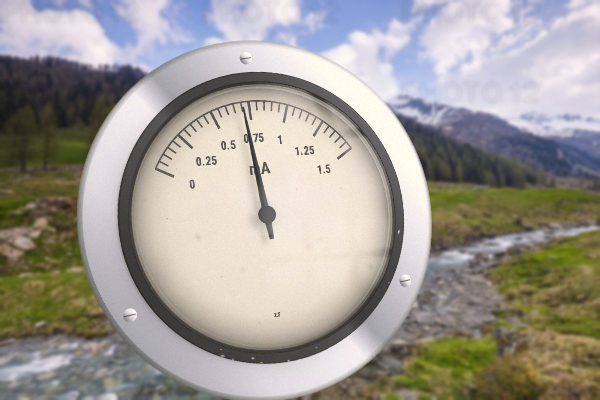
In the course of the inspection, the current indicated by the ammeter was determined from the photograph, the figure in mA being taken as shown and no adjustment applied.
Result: 0.7 mA
